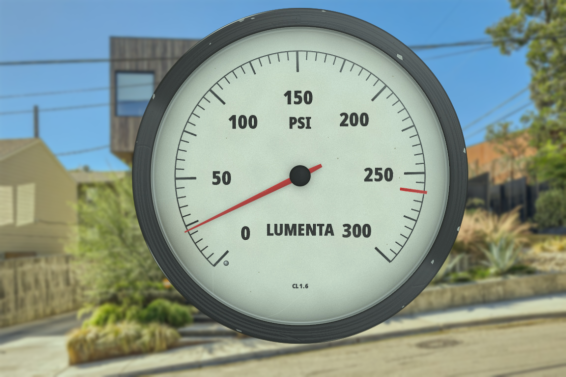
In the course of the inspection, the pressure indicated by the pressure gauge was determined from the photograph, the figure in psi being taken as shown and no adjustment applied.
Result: 22.5 psi
